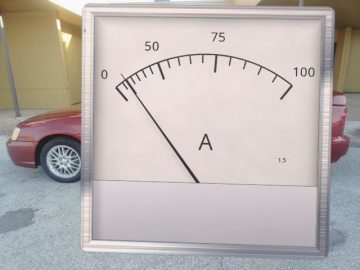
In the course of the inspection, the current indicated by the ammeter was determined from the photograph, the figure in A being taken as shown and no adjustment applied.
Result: 25 A
